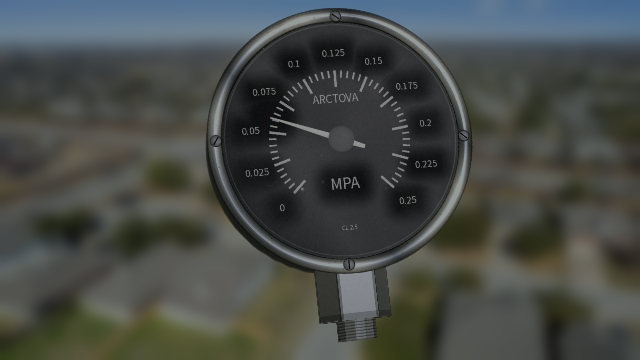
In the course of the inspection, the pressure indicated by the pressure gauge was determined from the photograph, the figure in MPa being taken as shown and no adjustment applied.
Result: 0.06 MPa
